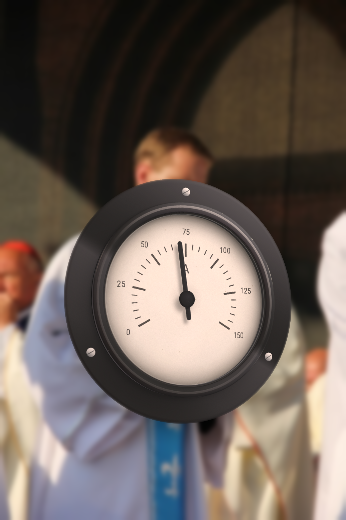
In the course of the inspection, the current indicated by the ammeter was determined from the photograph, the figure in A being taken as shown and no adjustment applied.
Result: 70 A
